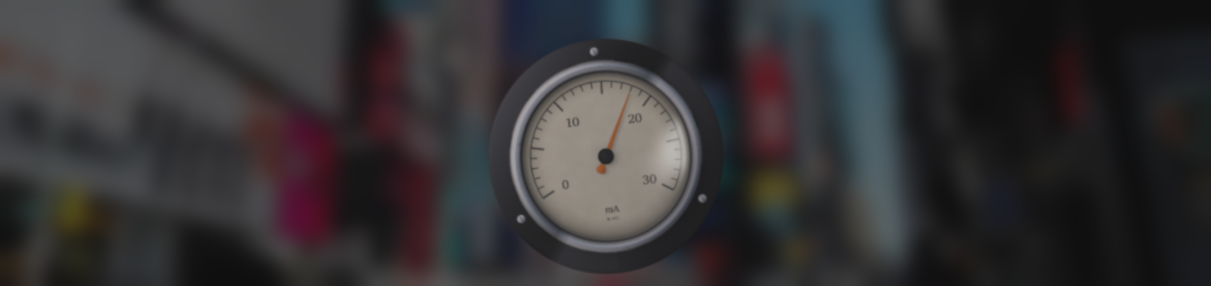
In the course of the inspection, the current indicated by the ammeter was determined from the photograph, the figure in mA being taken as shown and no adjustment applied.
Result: 18 mA
